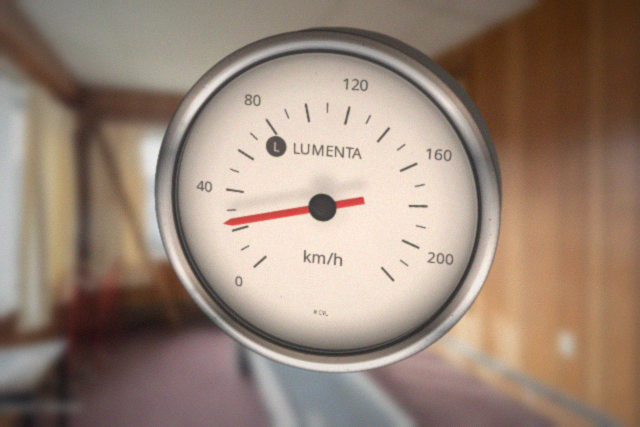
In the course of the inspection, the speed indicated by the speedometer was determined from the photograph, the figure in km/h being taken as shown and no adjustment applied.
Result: 25 km/h
